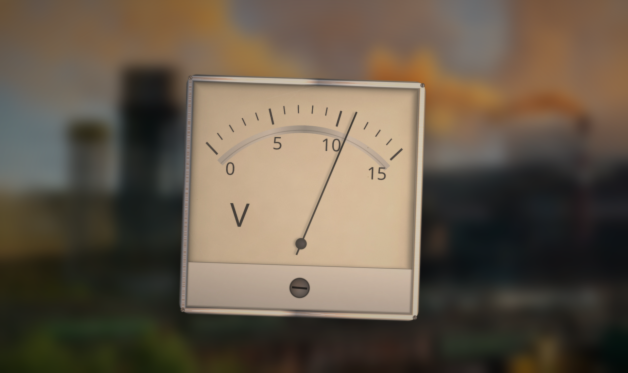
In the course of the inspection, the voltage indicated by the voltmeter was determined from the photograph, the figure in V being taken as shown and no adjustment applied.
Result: 11 V
